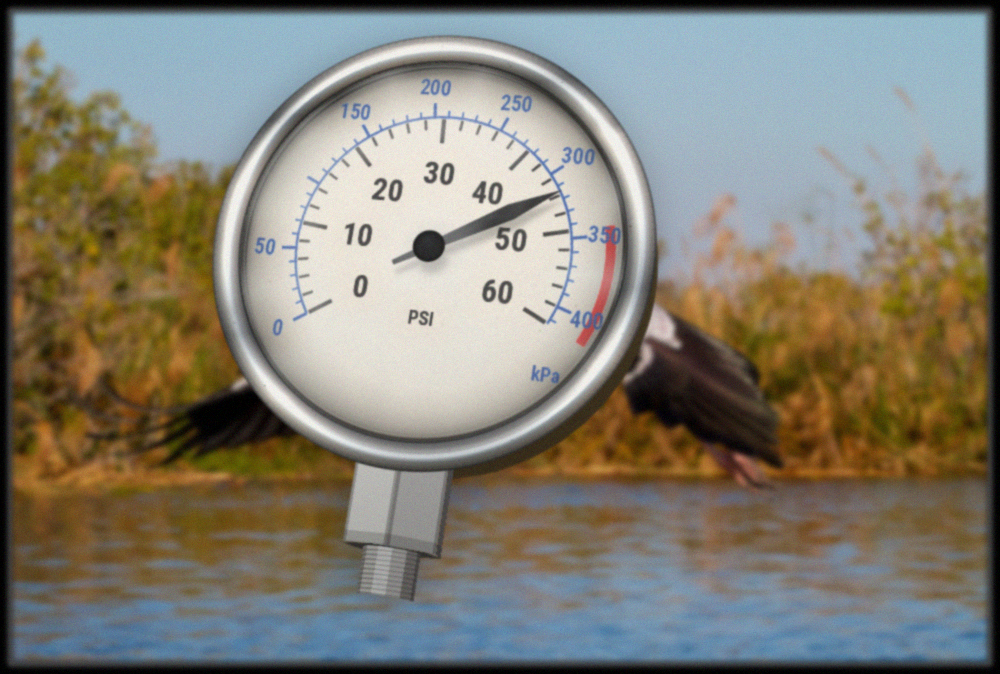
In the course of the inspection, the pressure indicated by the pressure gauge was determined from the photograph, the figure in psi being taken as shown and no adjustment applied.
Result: 46 psi
